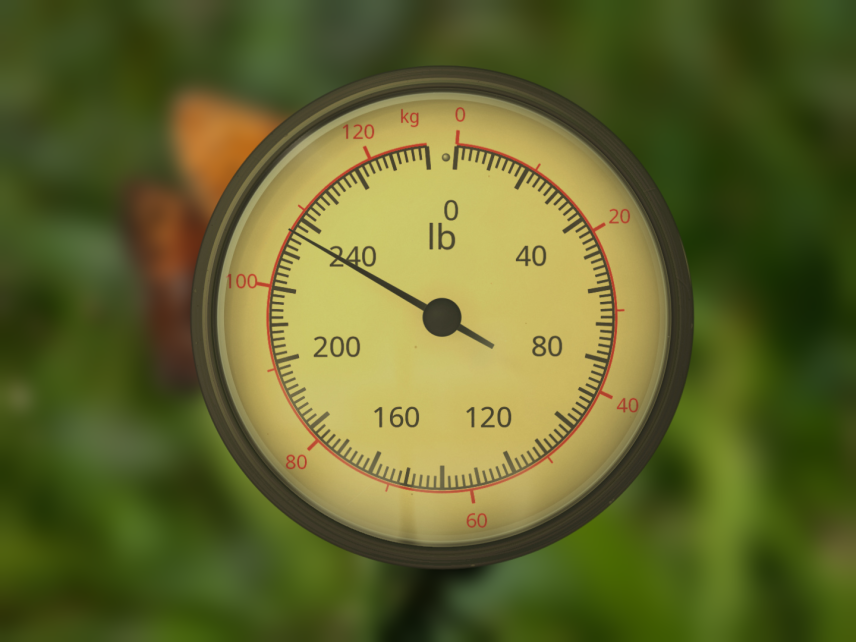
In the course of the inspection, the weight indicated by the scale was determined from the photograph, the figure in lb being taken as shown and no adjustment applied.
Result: 236 lb
